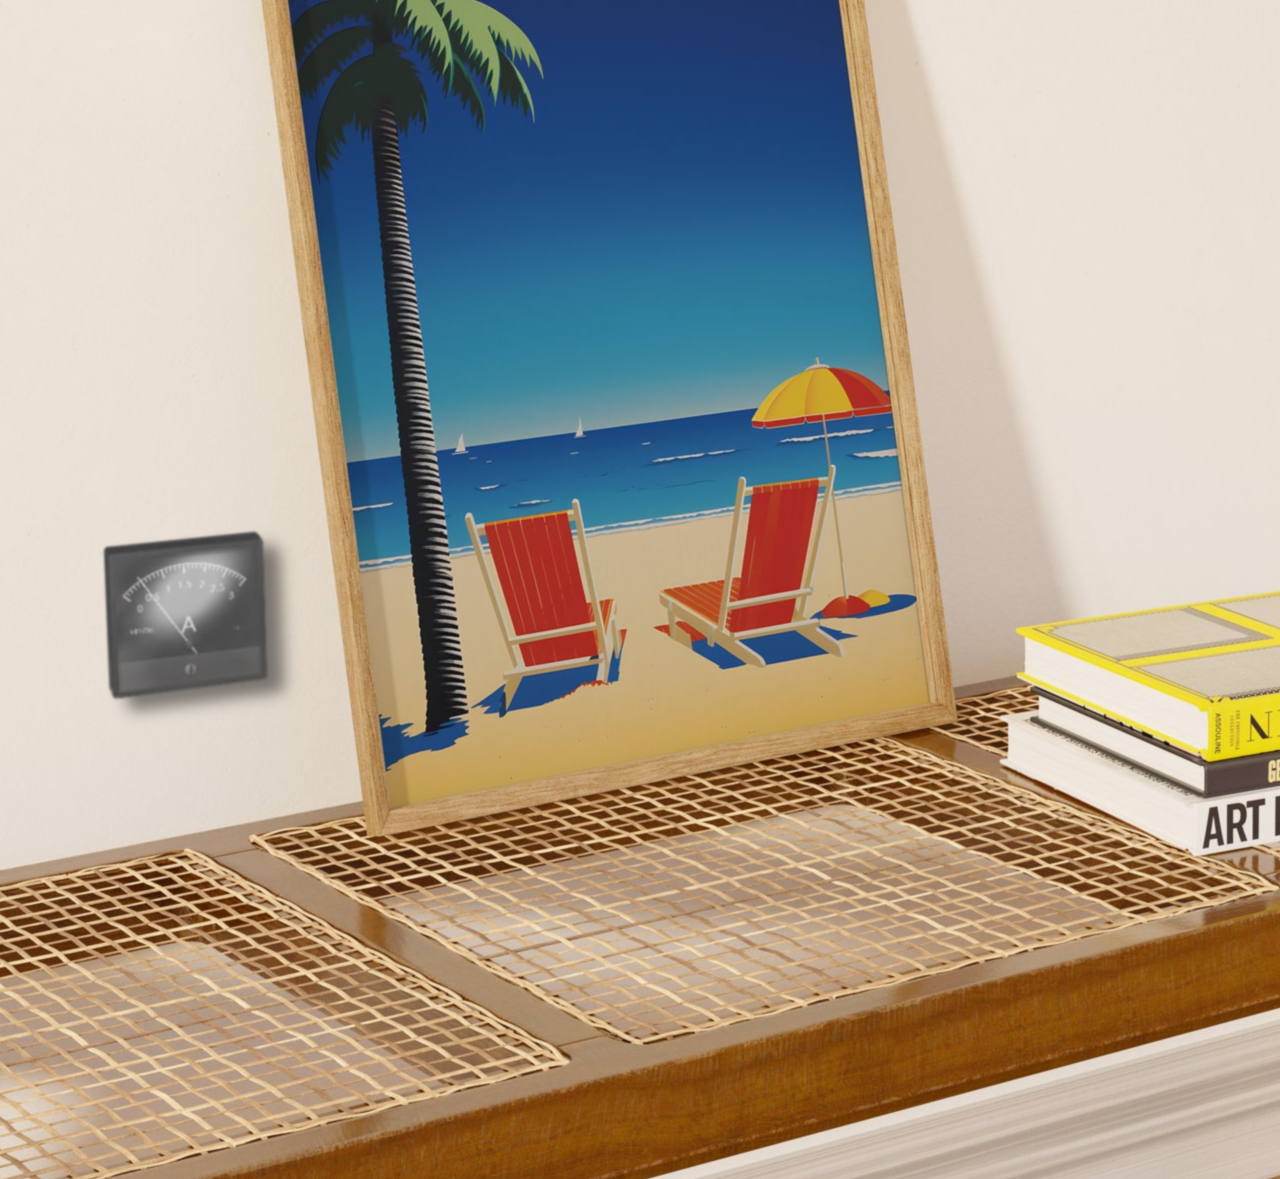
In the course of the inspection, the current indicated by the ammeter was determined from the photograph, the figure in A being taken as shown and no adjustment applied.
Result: 0.5 A
